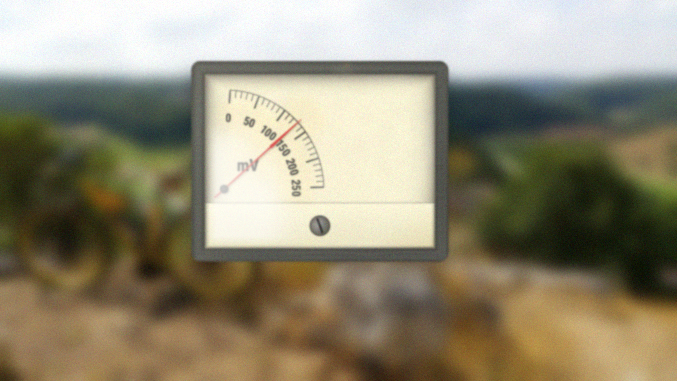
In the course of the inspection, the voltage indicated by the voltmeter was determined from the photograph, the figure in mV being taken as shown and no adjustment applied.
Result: 130 mV
